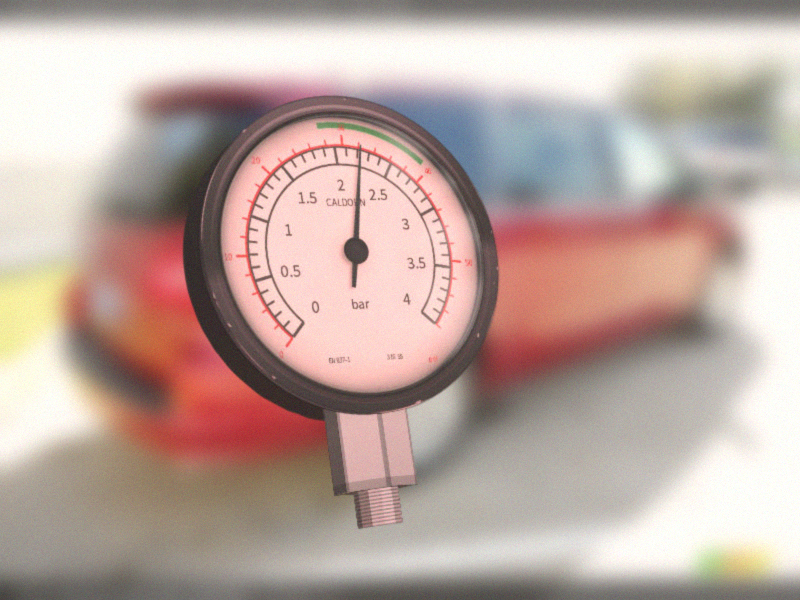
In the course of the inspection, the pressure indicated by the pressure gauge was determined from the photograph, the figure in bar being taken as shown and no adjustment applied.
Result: 2.2 bar
